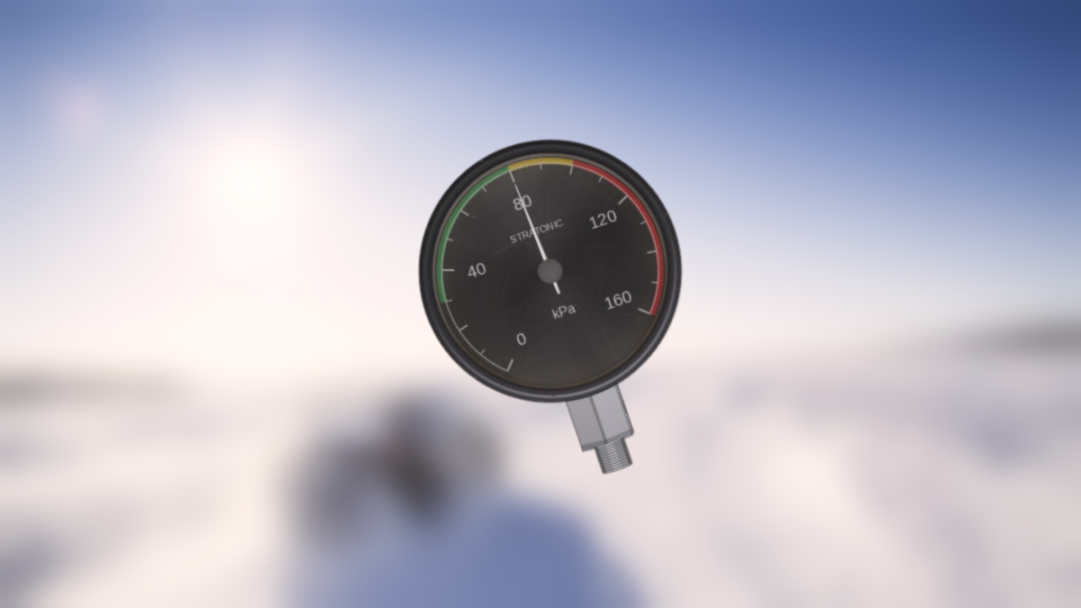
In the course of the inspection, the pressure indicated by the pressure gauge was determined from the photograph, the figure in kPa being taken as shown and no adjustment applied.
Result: 80 kPa
